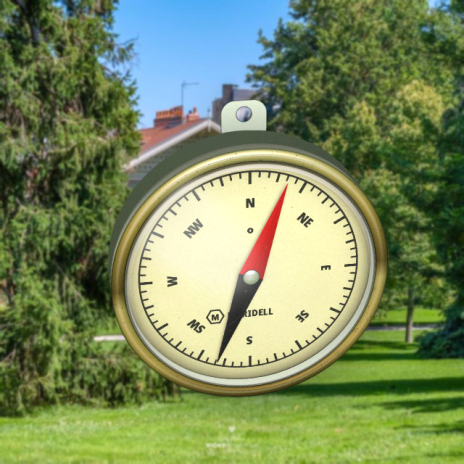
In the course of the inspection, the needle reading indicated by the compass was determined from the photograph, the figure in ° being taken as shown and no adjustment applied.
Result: 20 °
